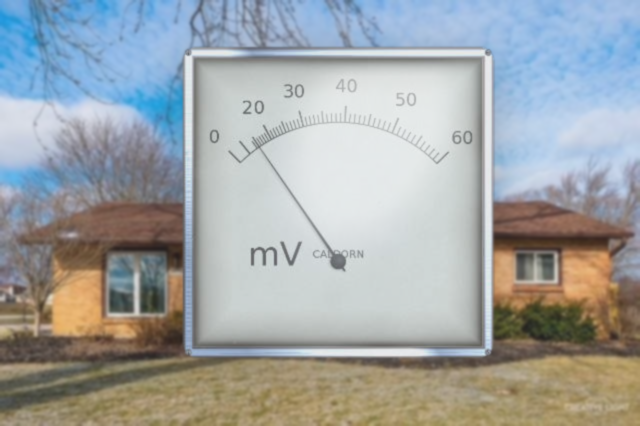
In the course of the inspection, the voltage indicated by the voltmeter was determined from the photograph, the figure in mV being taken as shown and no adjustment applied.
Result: 15 mV
